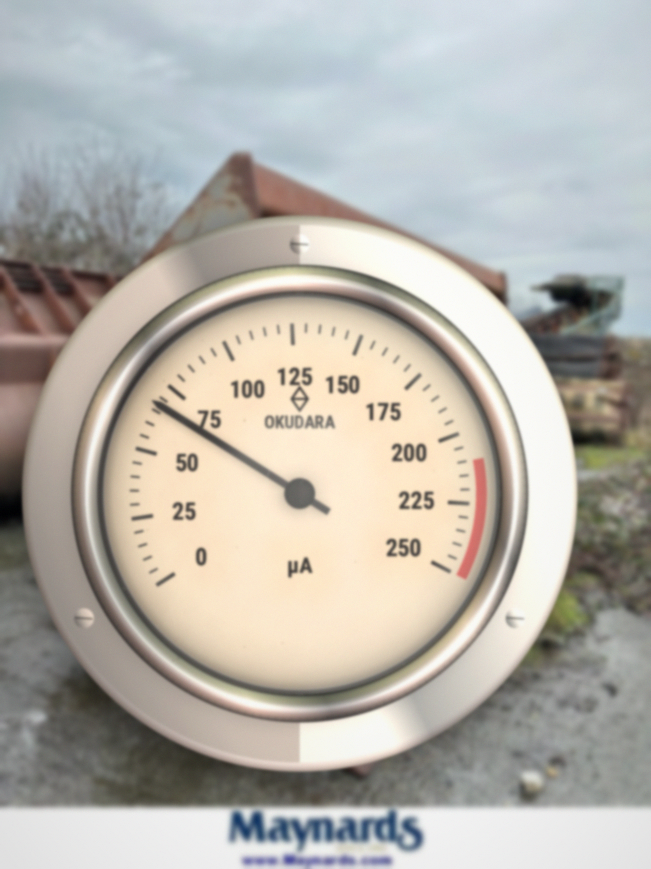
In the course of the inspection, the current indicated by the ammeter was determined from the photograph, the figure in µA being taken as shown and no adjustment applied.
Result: 67.5 µA
